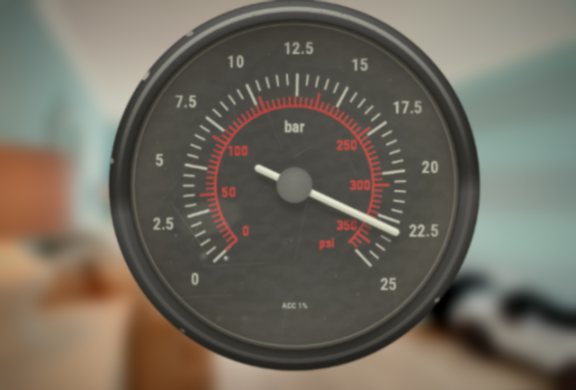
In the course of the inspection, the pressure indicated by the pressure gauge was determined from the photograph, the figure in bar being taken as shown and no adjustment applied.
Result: 23 bar
